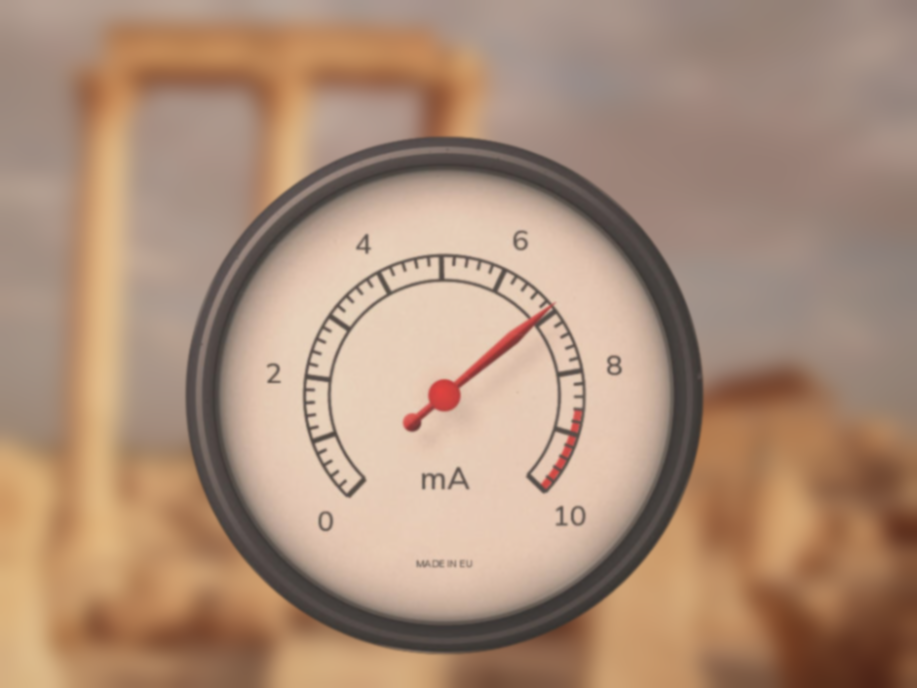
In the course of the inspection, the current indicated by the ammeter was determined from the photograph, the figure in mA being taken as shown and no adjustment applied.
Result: 6.9 mA
